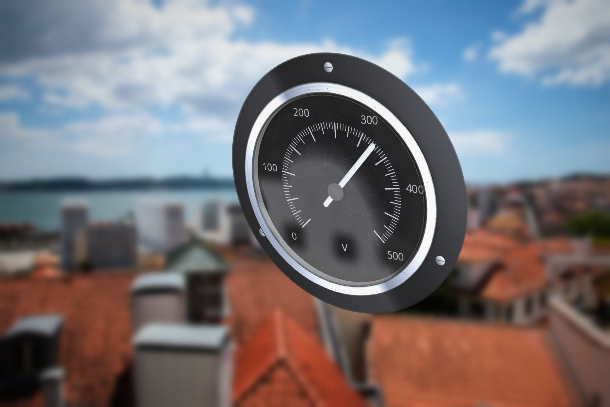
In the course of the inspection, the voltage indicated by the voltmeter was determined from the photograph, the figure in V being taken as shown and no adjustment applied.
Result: 325 V
